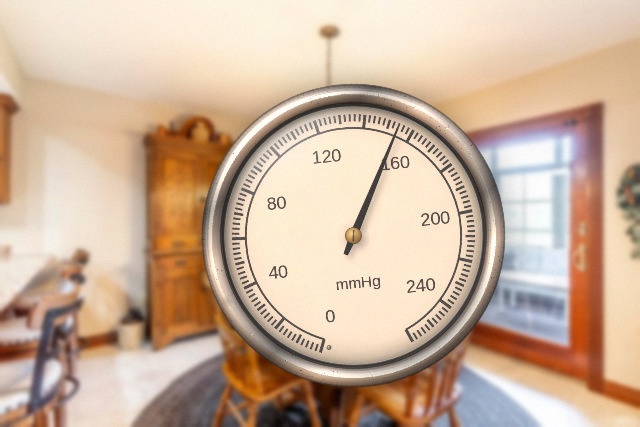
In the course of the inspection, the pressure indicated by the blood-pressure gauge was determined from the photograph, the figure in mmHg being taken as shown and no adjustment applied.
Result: 154 mmHg
